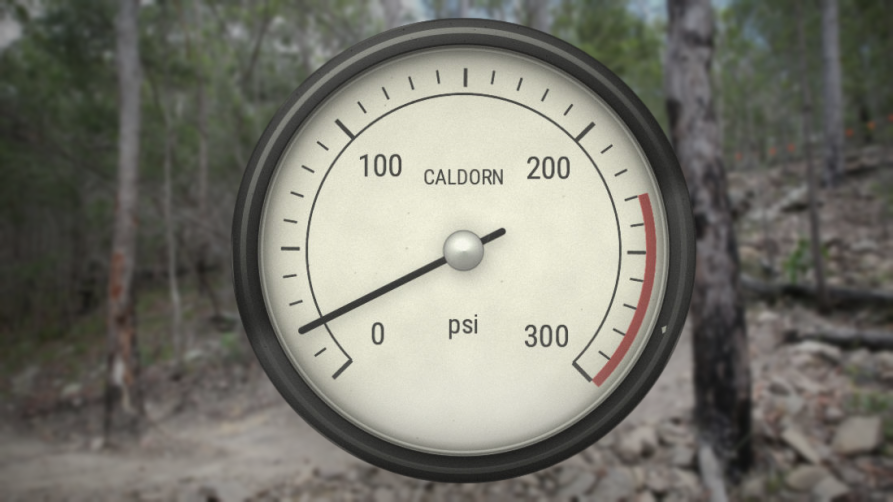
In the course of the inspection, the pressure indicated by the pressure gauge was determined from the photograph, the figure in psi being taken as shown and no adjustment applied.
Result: 20 psi
